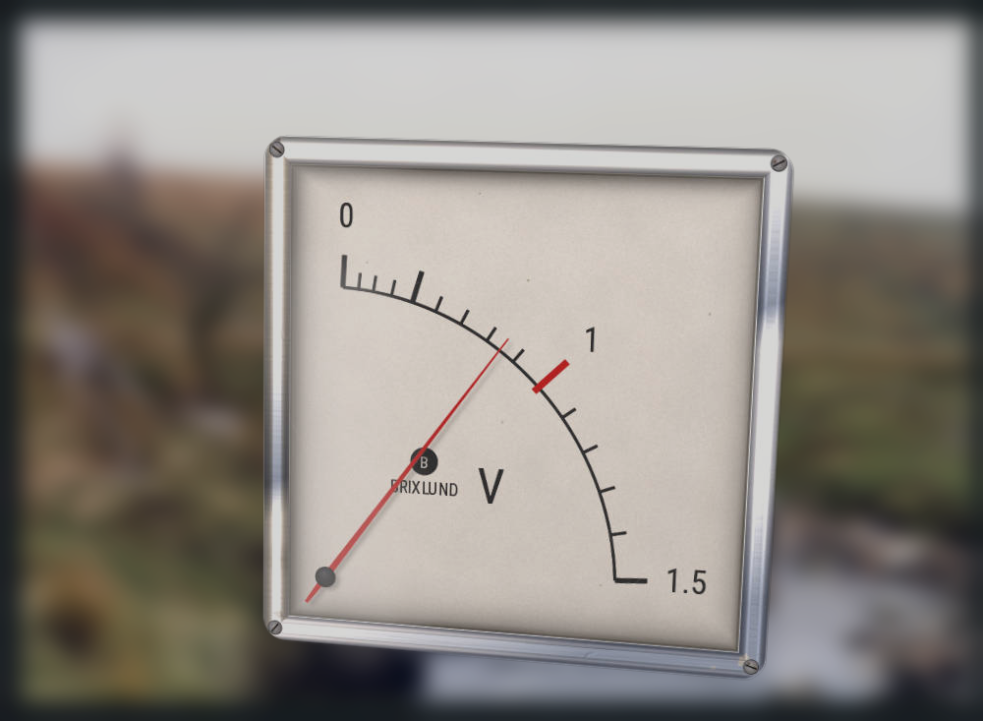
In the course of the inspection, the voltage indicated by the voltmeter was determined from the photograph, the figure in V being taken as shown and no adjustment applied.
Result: 0.85 V
